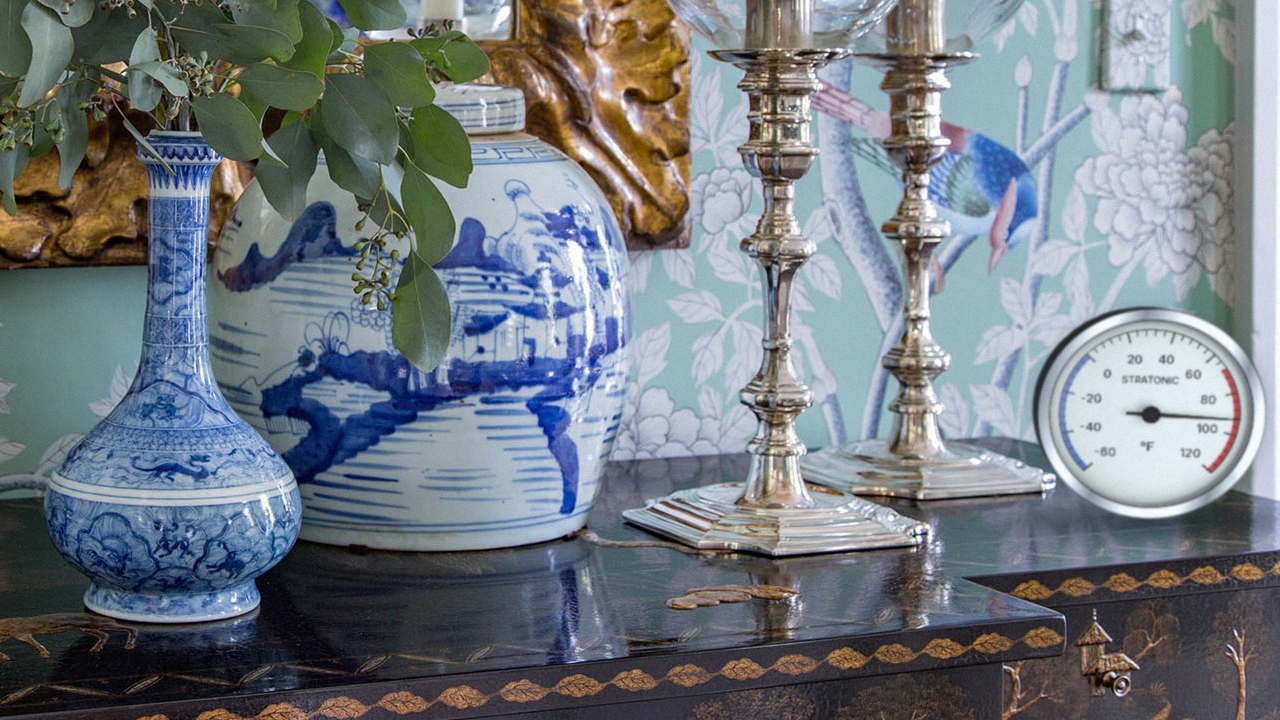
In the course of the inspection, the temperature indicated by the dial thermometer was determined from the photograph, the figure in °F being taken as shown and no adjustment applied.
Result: 92 °F
